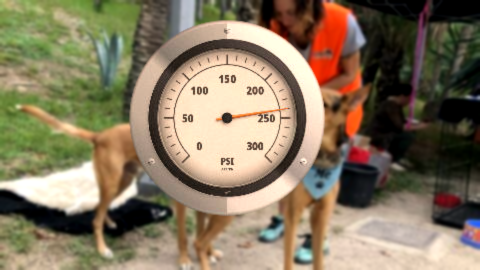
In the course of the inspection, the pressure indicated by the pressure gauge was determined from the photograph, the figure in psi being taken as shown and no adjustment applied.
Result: 240 psi
